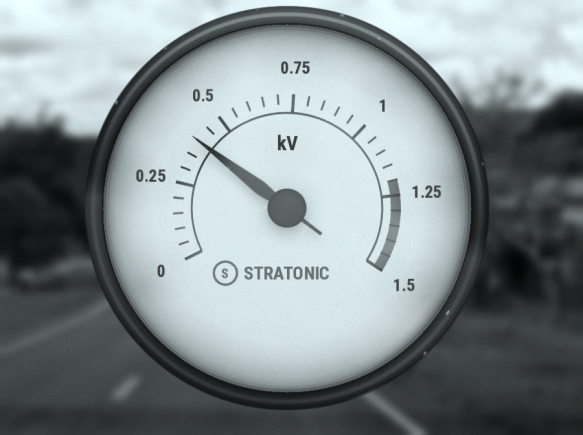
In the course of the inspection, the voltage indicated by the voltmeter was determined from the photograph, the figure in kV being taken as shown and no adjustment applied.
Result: 0.4 kV
